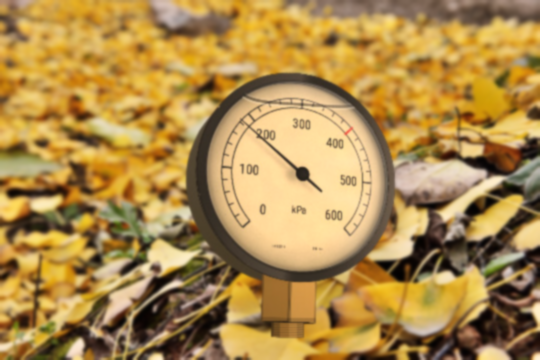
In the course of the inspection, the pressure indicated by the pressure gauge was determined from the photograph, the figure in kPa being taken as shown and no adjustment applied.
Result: 180 kPa
